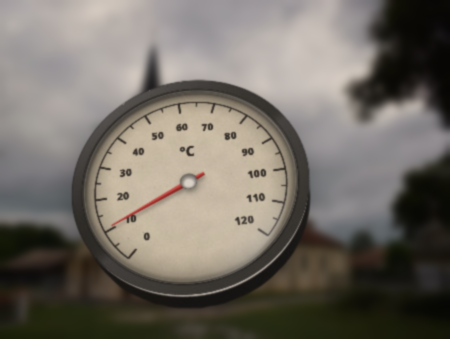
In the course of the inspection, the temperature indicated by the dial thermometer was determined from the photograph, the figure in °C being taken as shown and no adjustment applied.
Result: 10 °C
